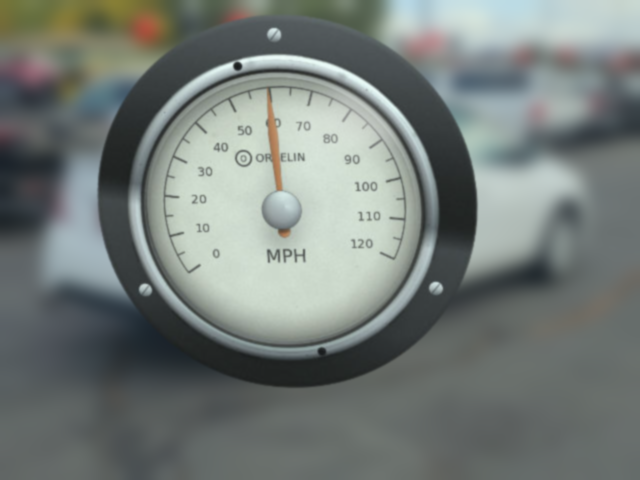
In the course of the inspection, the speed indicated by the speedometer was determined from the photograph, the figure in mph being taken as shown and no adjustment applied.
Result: 60 mph
